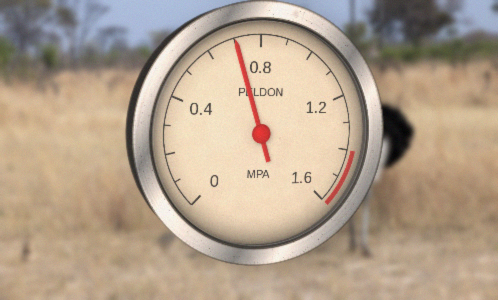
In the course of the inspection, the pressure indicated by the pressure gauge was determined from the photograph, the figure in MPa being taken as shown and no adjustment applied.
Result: 0.7 MPa
